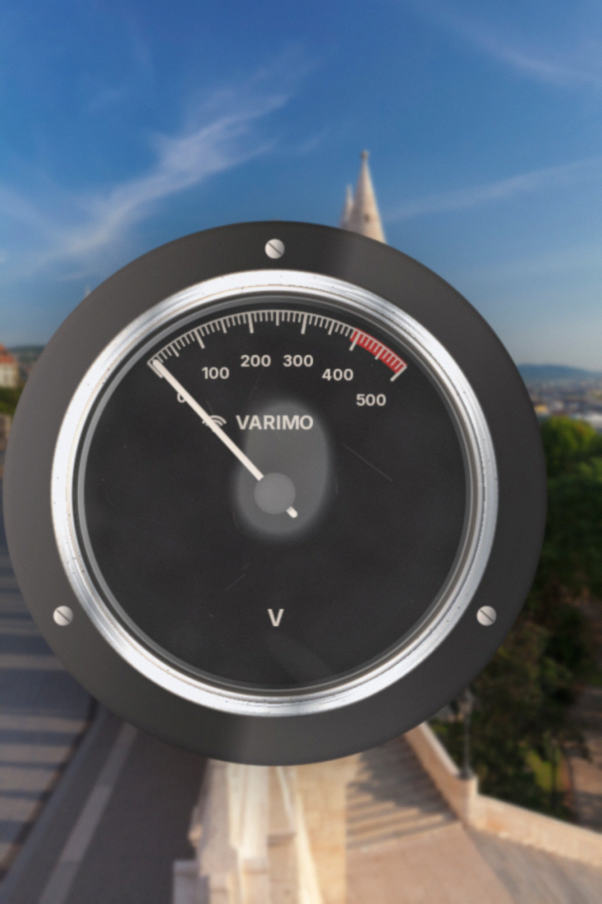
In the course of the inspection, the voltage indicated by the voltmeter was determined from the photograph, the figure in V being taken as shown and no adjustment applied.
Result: 10 V
